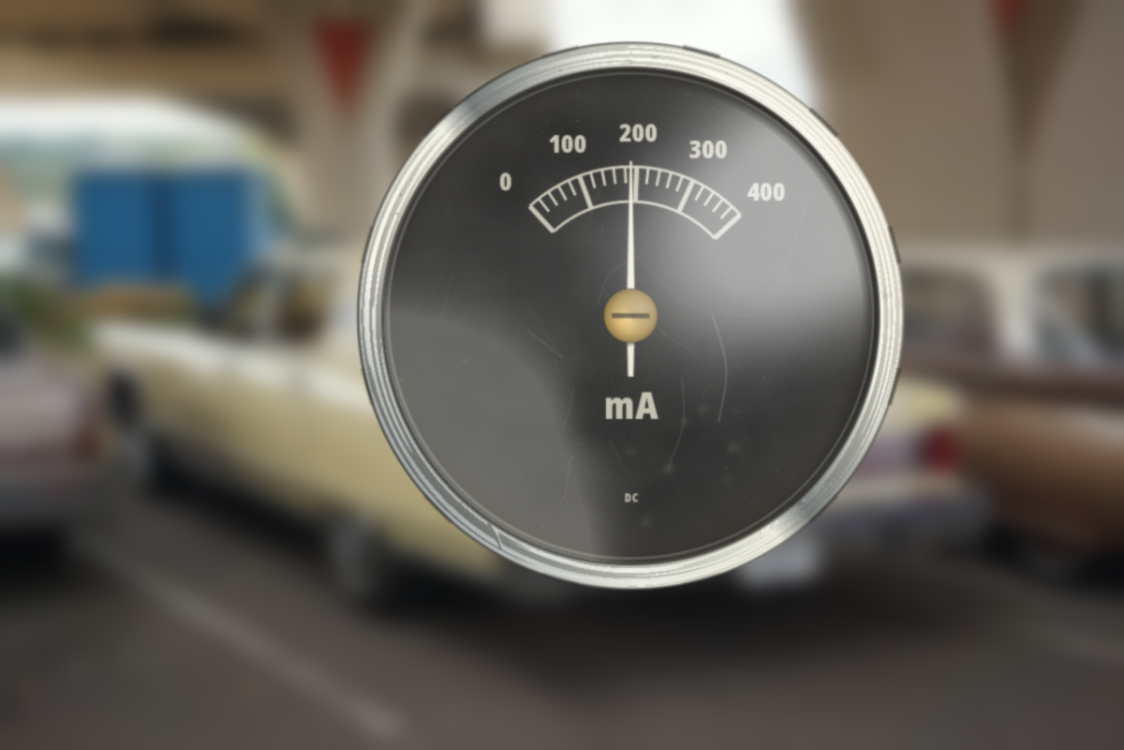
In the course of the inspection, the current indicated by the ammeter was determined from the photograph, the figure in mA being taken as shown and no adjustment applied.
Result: 190 mA
